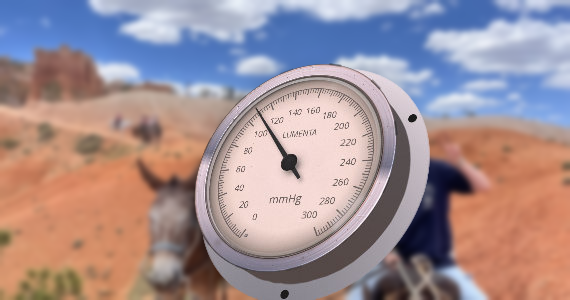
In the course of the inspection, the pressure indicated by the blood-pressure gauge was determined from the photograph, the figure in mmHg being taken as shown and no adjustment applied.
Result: 110 mmHg
